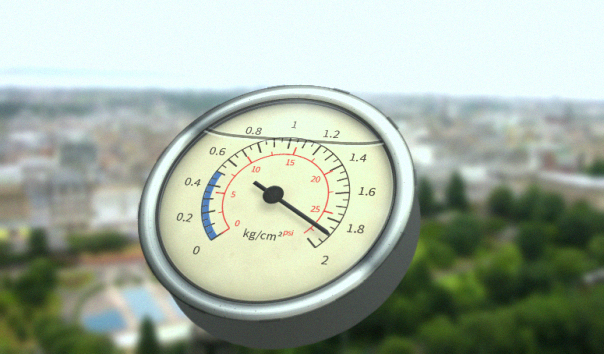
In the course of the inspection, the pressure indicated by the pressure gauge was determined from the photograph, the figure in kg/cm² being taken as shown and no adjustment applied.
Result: 1.9 kg/cm²
